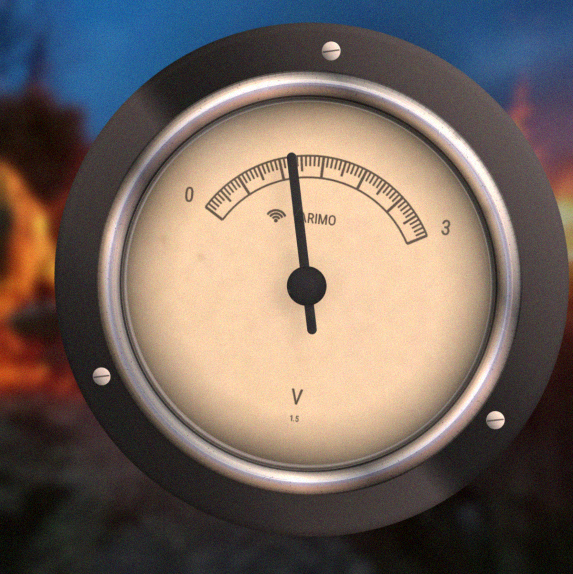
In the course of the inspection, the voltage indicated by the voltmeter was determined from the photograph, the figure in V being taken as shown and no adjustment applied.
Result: 1.15 V
